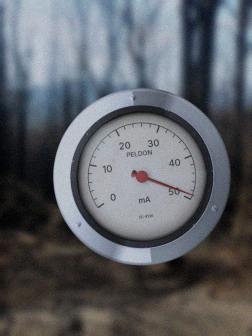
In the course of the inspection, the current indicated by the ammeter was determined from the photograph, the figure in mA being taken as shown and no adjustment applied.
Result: 49 mA
